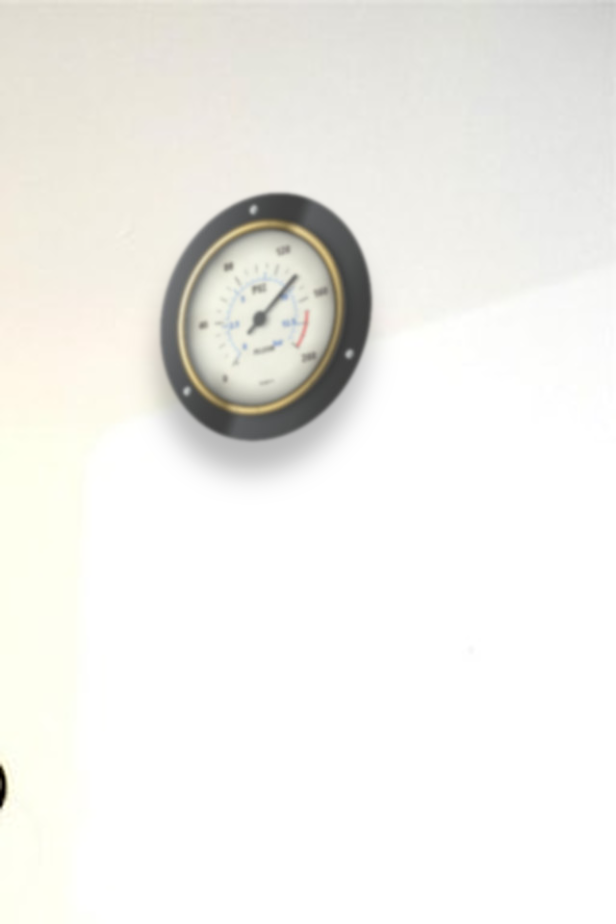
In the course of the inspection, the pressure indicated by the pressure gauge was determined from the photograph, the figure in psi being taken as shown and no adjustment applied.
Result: 140 psi
